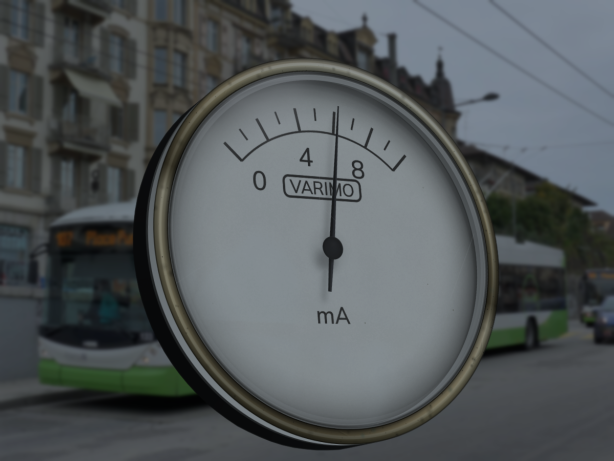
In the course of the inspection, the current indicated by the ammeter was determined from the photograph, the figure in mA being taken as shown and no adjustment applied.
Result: 6 mA
